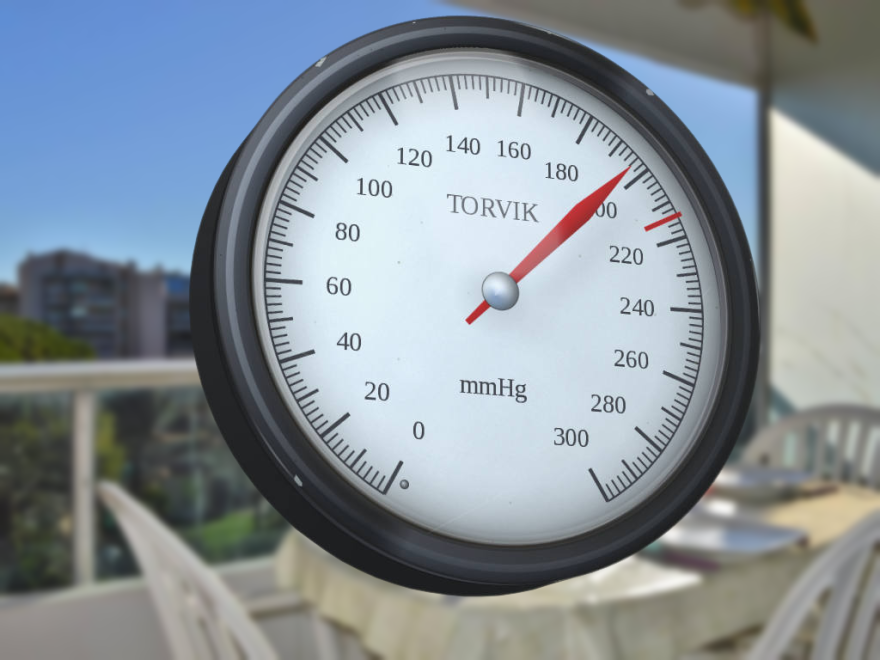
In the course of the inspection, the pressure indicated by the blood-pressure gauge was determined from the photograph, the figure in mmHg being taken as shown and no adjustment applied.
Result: 196 mmHg
